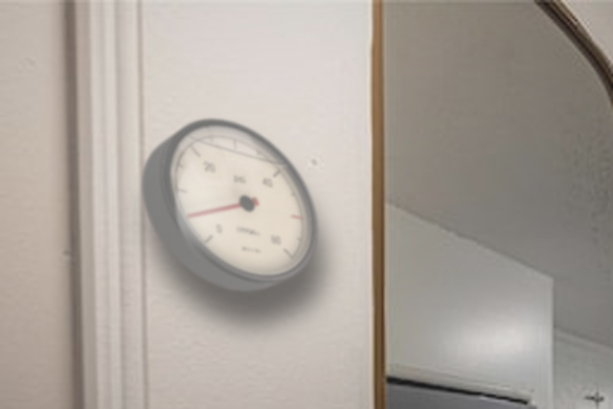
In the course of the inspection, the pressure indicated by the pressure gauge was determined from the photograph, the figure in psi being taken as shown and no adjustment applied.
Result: 5 psi
